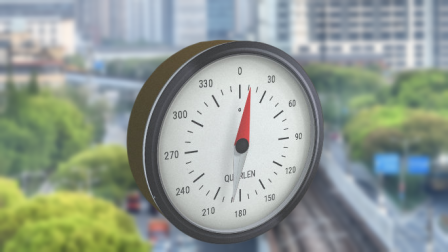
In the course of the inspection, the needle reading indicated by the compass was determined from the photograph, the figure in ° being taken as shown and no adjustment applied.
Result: 10 °
